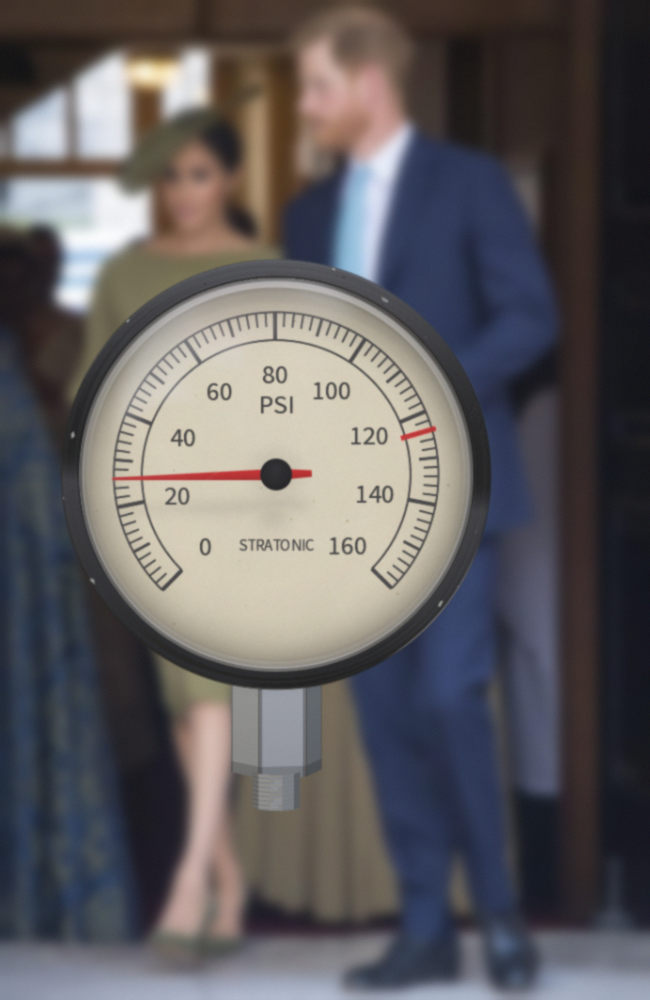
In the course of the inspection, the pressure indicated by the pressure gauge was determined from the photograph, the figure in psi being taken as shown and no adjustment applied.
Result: 26 psi
